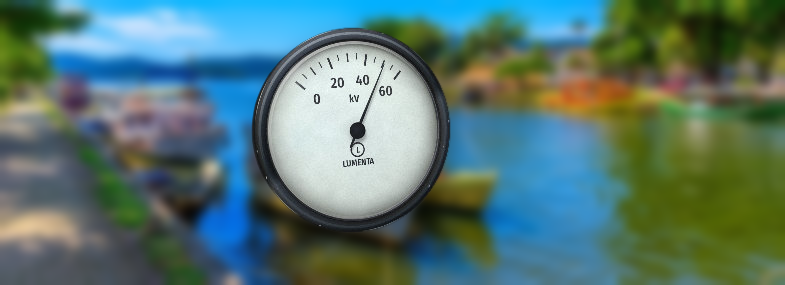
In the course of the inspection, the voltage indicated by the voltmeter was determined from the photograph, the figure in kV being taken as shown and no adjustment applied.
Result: 50 kV
